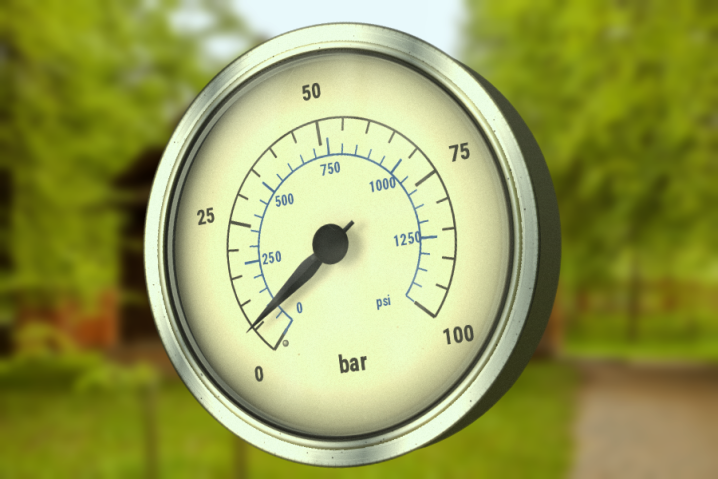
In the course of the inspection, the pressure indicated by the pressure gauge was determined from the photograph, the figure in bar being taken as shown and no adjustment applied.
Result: 5 bar
